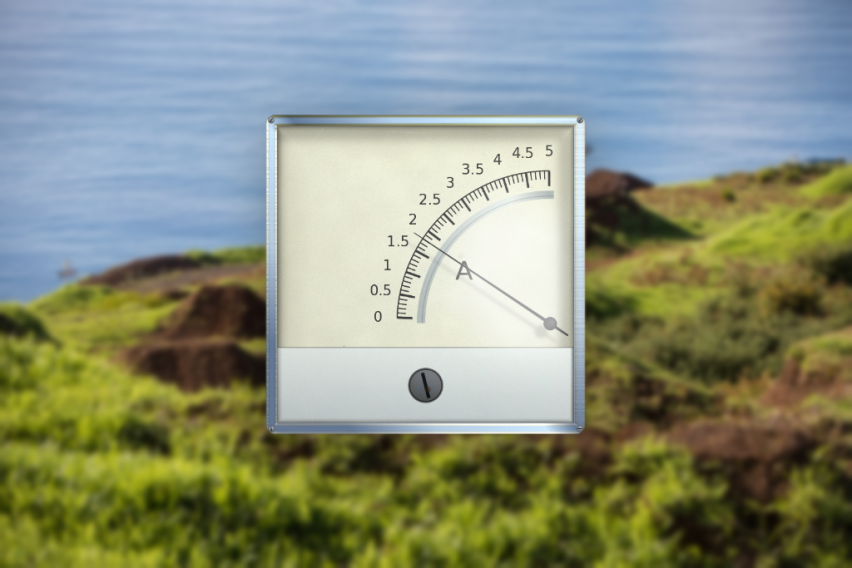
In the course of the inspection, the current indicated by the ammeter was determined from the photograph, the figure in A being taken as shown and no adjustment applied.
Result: 1.8 A
